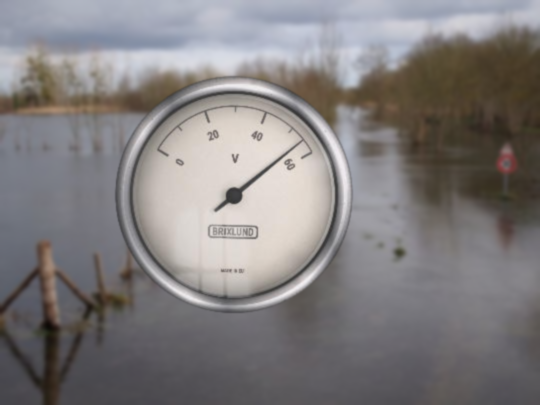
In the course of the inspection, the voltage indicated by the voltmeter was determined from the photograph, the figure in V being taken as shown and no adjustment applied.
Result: 55 V
